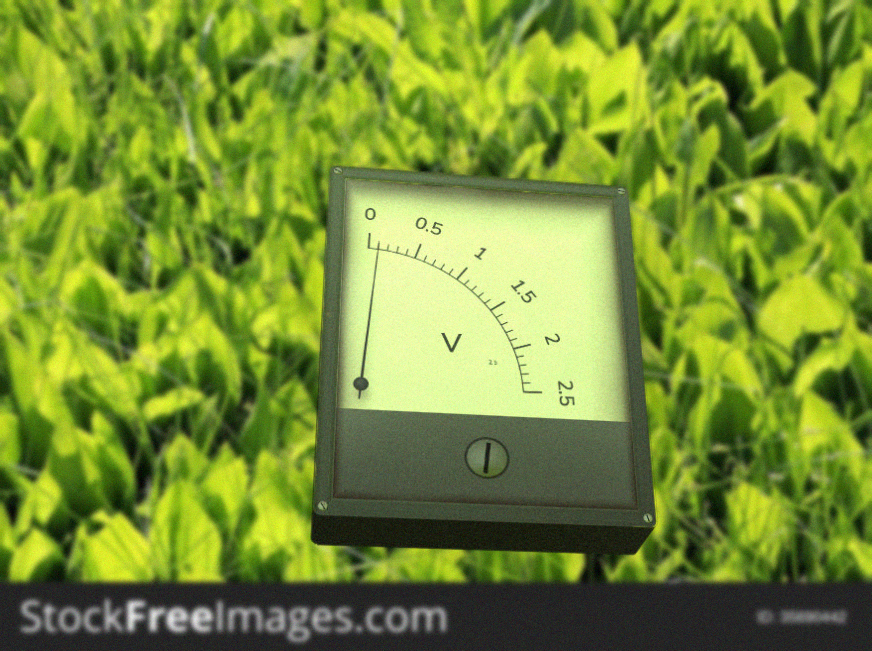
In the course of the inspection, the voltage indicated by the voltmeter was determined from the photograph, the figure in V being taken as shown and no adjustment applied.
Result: 0.1 V
